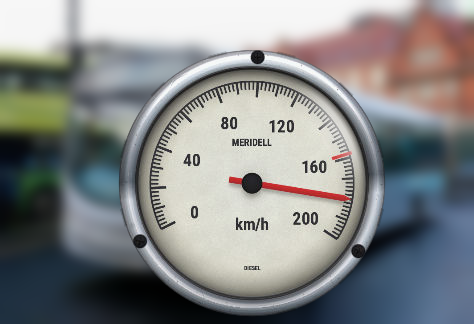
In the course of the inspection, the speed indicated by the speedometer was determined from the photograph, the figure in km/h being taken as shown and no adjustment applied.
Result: 180 km/h
